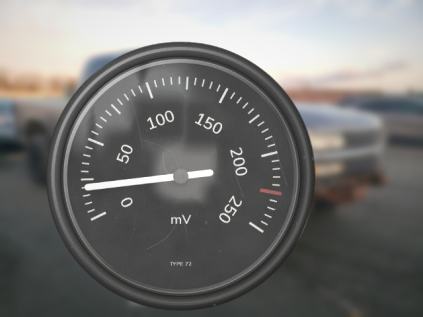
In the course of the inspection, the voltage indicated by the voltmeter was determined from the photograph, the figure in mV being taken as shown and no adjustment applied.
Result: 20 mV
